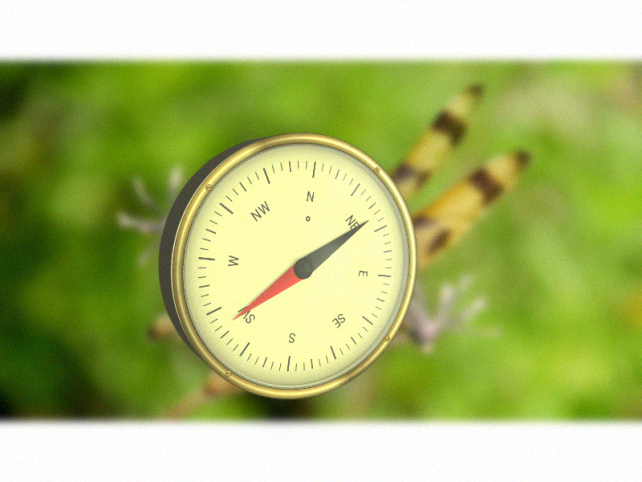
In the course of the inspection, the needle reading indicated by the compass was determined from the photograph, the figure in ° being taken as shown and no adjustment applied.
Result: 230 °
